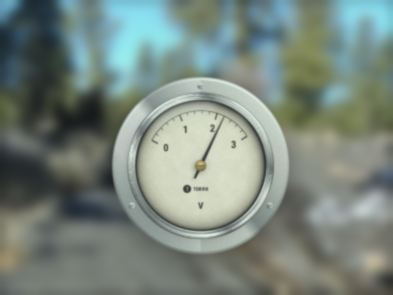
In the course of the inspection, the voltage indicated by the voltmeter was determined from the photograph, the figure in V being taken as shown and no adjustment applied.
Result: 2.2 V
